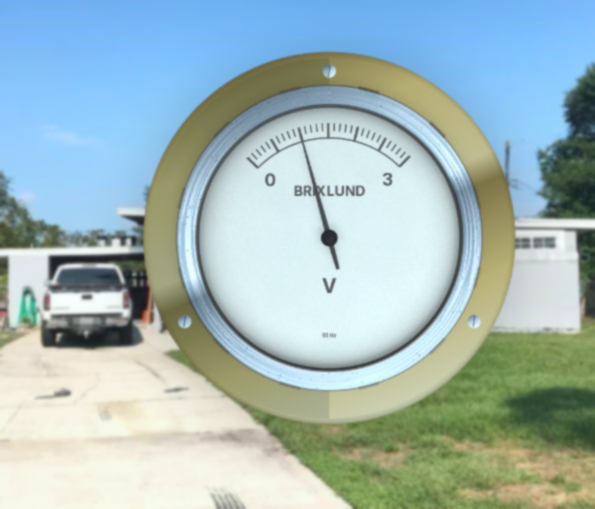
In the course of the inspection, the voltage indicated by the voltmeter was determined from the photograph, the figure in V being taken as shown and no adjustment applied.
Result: 1 V
